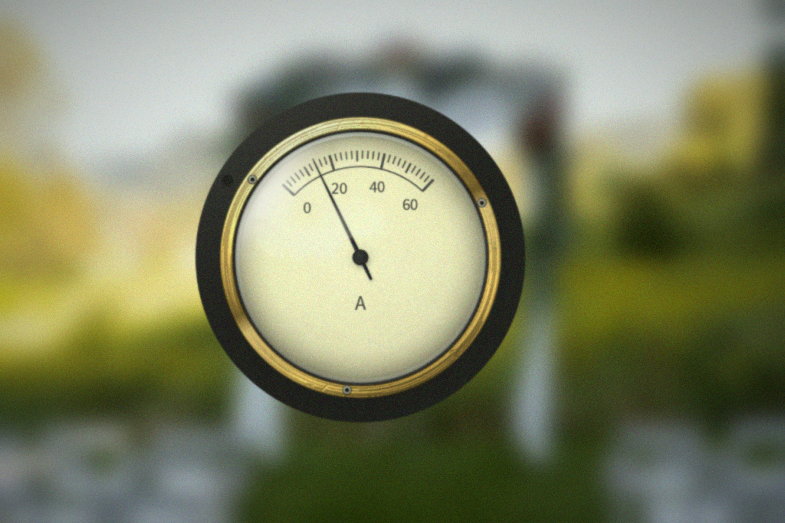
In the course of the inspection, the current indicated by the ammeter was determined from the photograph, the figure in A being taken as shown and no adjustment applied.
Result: 14 A
